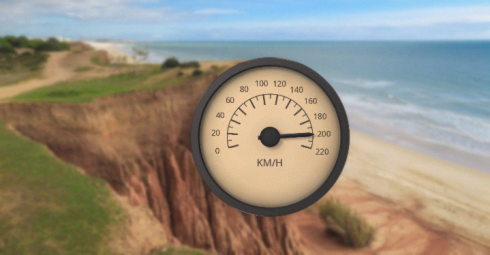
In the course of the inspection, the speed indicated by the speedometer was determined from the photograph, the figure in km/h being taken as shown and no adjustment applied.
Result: 200 km/h
